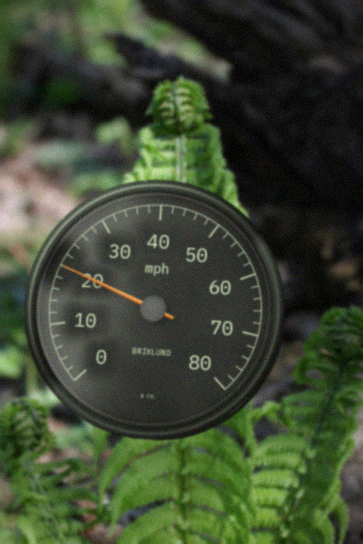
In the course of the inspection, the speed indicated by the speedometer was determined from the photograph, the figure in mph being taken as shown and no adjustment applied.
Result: 20 mph
